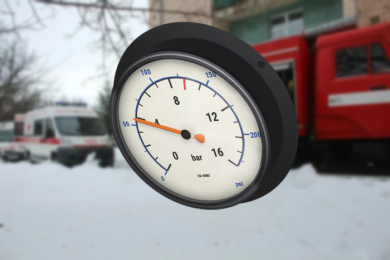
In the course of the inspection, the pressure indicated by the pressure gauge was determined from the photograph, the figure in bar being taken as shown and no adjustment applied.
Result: 4 bar
